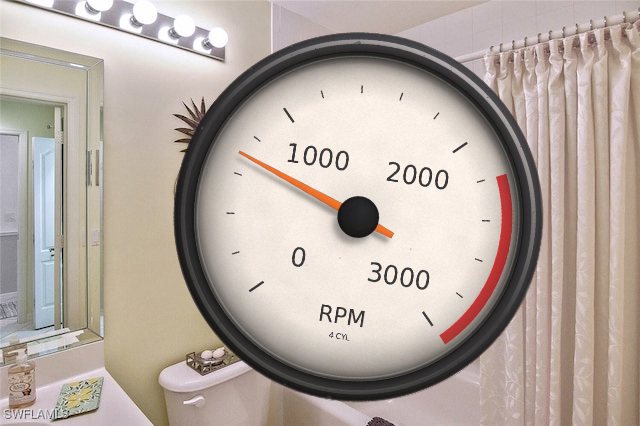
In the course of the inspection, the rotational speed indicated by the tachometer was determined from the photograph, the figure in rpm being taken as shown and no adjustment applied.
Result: 700 rpm
